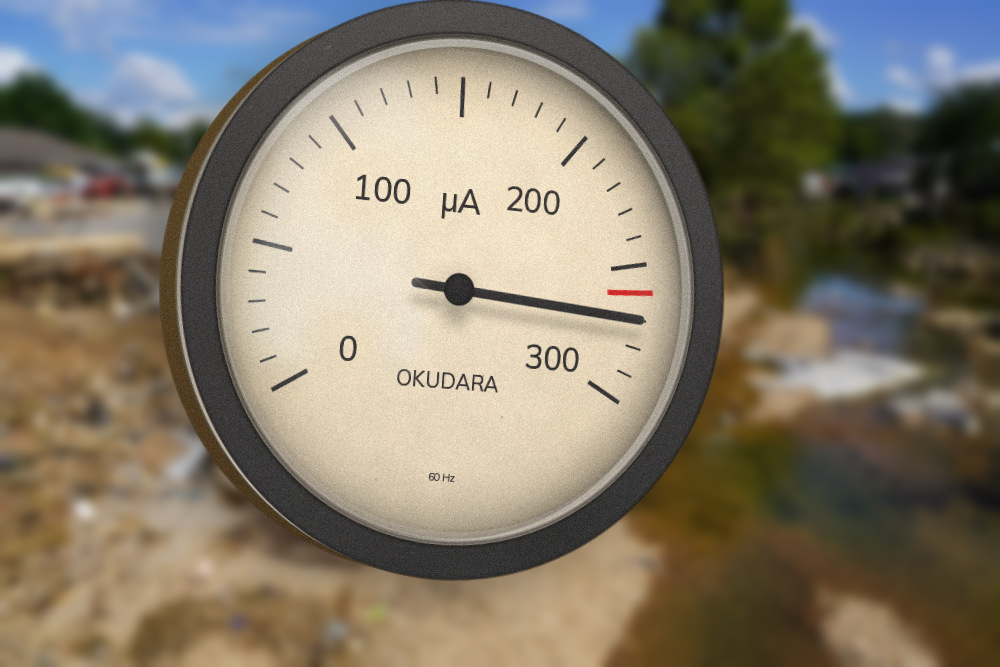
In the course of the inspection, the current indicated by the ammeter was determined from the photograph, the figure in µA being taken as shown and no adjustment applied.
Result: 270 µA
